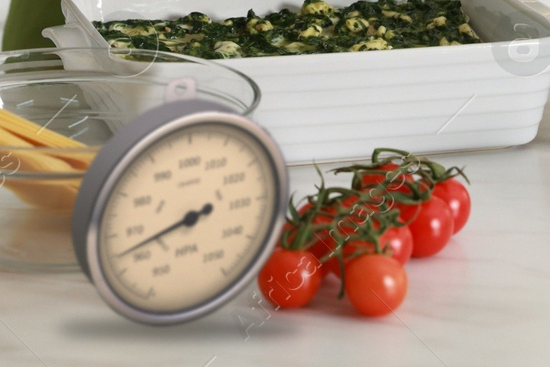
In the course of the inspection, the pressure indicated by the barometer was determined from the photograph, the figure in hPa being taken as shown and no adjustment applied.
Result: 965 hPa
